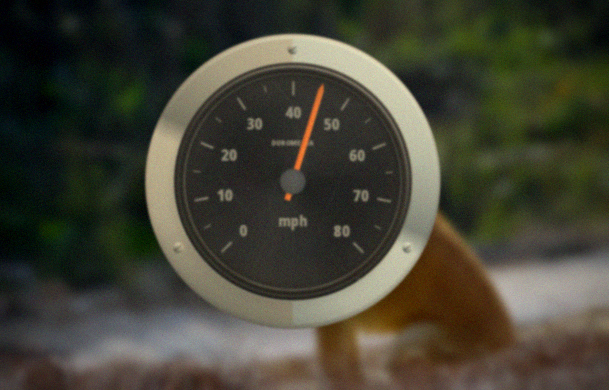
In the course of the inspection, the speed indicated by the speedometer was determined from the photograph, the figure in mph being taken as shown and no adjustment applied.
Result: 45 mph
